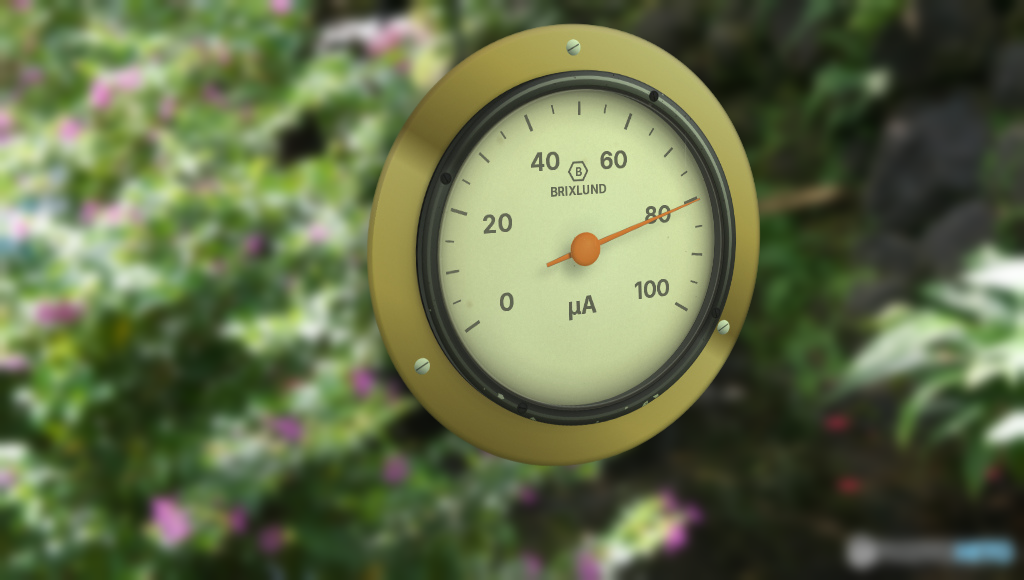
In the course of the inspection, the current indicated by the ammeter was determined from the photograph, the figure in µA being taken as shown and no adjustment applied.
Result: 80 µA
